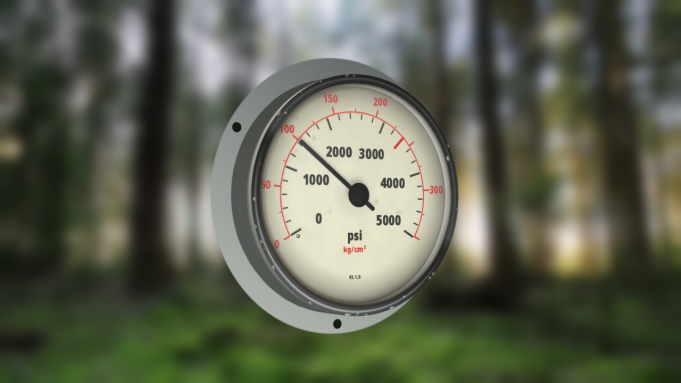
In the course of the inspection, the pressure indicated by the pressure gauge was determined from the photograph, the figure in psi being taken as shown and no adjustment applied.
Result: 1400 psi
